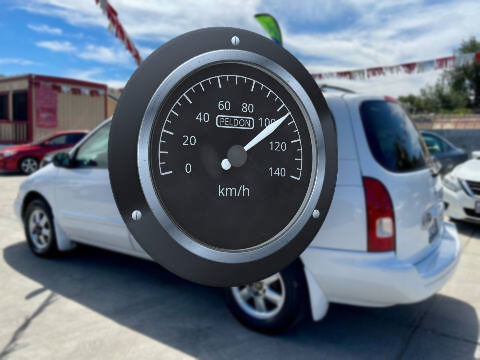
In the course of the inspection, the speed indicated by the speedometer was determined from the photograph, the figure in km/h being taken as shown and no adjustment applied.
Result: 105 km/h
